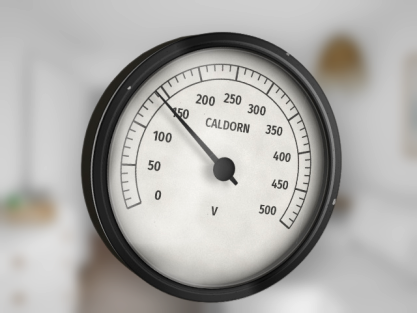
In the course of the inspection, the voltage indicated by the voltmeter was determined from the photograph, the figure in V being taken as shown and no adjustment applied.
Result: 140 V
